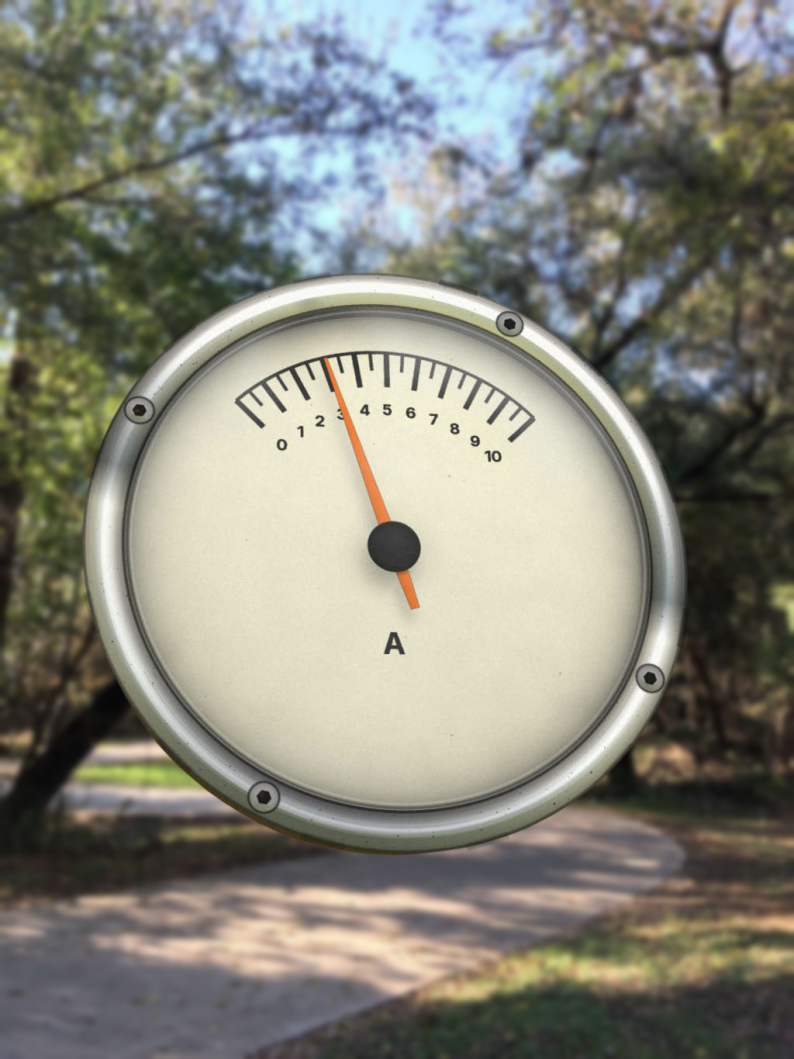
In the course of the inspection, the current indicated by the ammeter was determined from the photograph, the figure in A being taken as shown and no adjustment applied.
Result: 3 A
